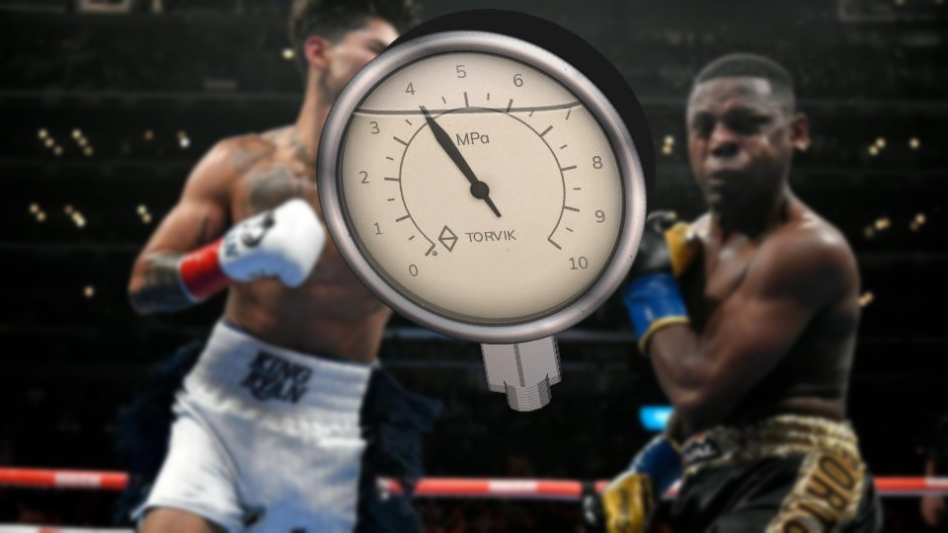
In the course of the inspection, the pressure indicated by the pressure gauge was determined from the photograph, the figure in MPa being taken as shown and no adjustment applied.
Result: 4 MPa
